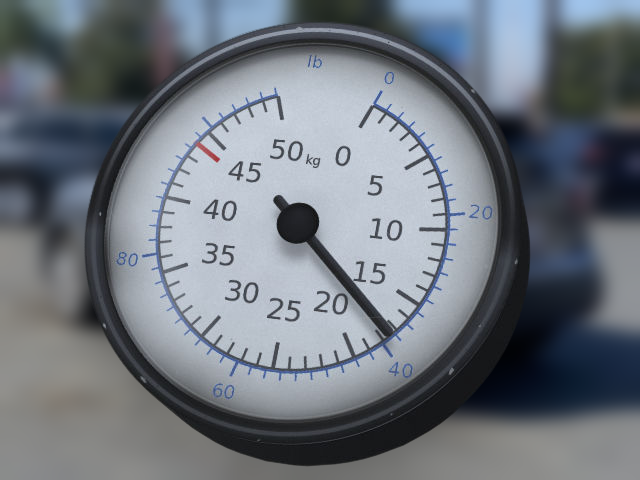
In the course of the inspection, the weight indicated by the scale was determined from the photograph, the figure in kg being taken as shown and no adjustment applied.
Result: 17.5 kg
